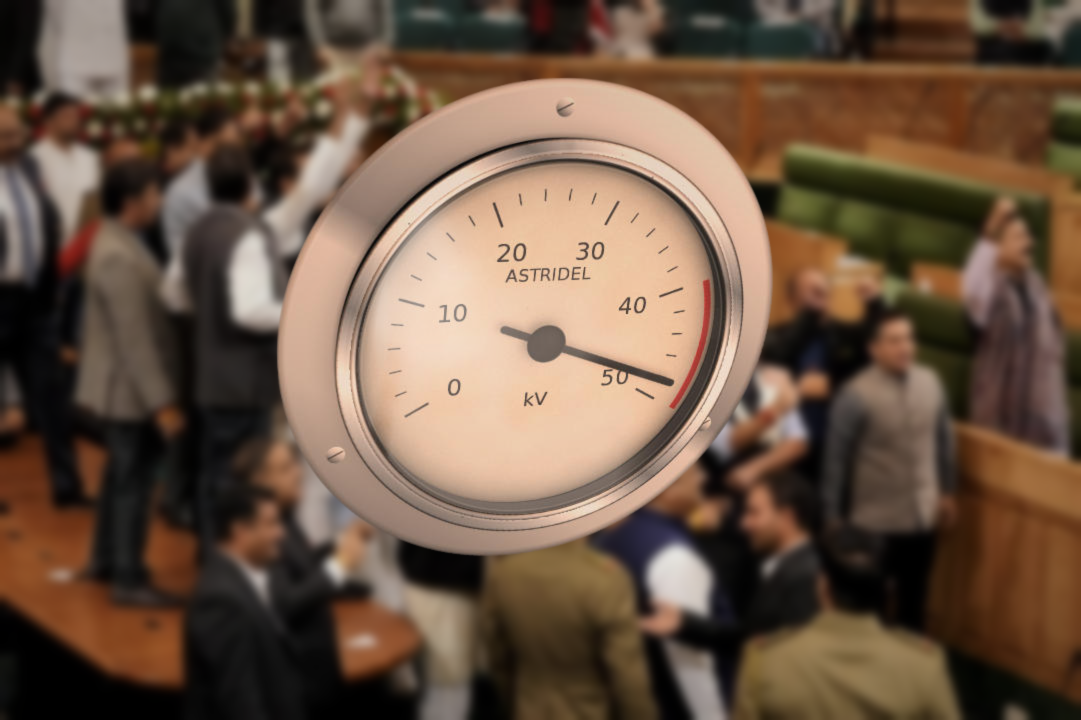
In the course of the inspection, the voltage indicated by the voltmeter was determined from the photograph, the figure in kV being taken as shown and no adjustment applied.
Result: 48 kV
